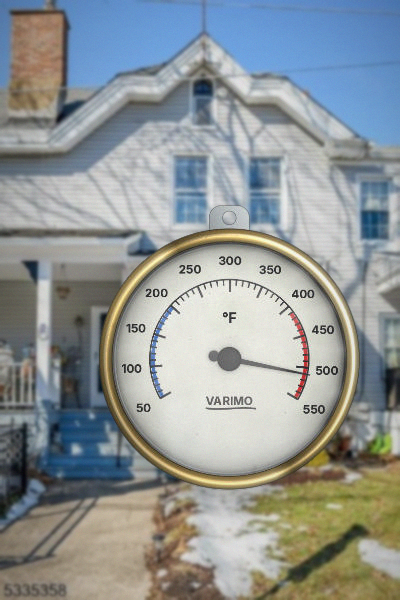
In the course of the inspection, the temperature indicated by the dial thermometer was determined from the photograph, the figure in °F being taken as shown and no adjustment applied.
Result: 510 °F
